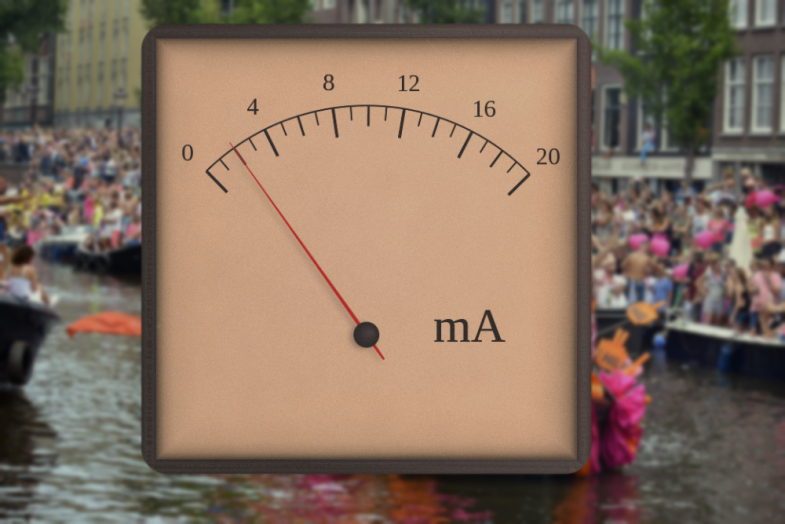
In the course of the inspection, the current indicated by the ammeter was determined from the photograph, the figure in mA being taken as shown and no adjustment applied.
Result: 2 mA
